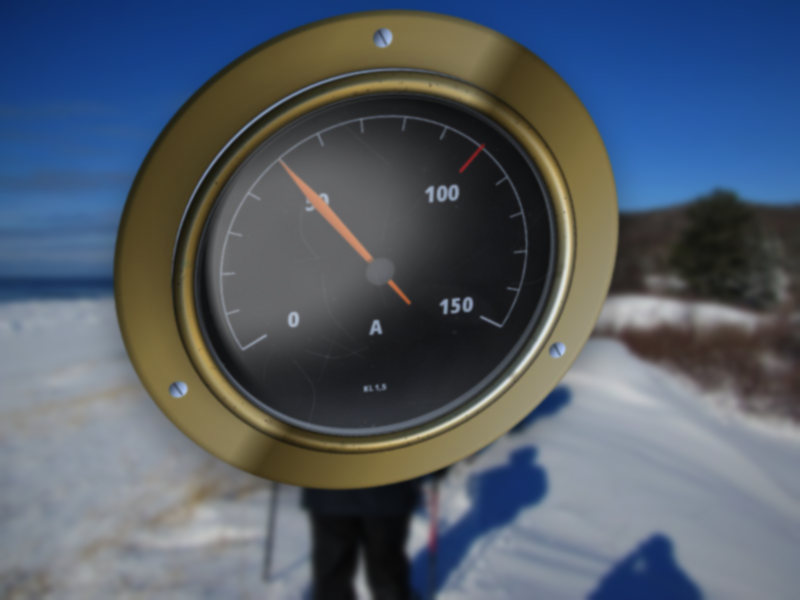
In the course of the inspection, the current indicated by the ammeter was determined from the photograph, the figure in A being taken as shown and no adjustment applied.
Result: 50 A
